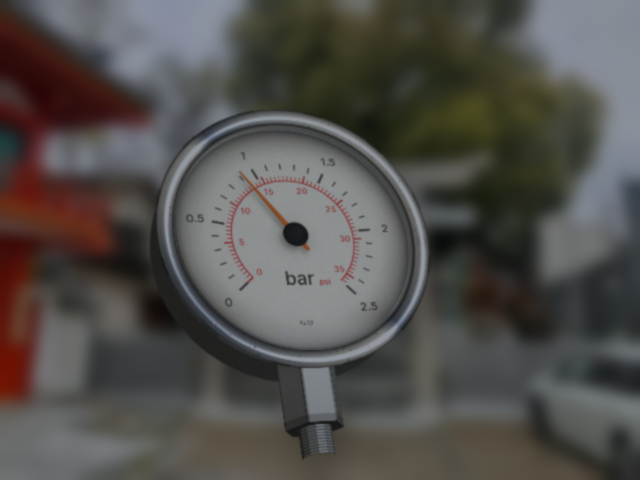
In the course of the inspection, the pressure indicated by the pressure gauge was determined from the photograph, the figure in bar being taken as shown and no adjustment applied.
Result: 0.9 bar
